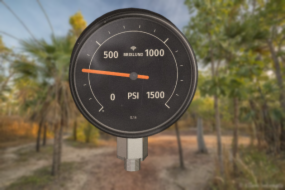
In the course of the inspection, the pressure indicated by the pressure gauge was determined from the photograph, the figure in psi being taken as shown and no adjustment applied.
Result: 300 psi
